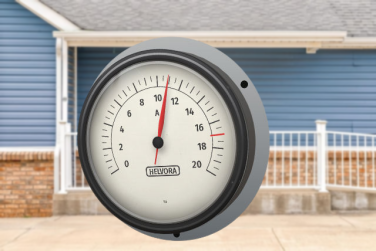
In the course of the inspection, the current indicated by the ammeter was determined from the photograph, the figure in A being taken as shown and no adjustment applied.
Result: 11 A
